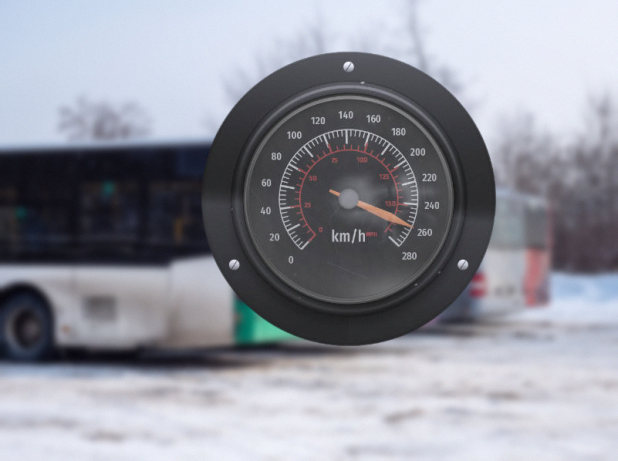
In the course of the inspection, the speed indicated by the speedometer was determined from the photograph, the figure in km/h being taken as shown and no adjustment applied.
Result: 260 km/h
